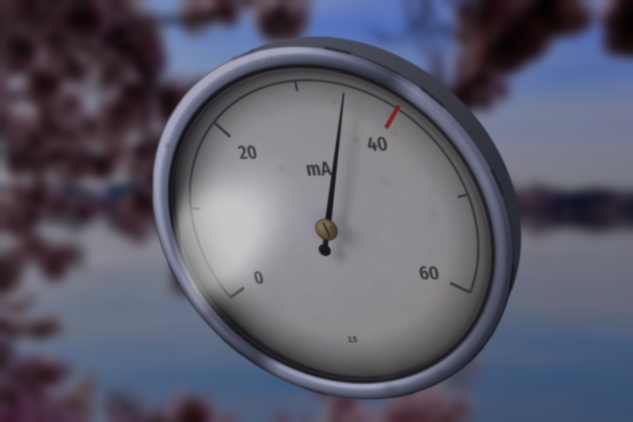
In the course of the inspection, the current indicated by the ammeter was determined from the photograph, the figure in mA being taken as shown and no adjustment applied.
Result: 35 mA
